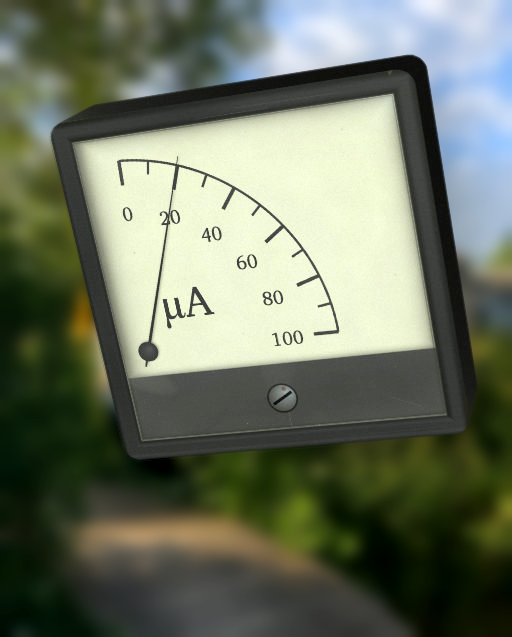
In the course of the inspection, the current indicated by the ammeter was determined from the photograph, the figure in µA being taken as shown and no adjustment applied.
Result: 20 µA
